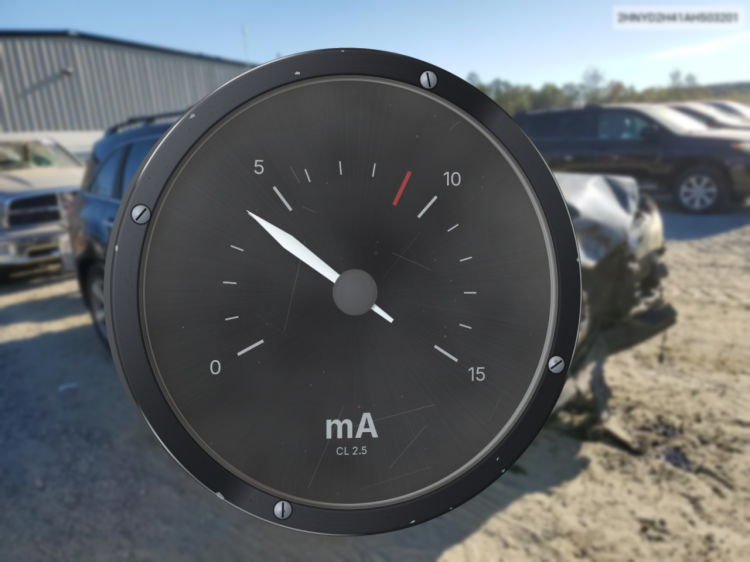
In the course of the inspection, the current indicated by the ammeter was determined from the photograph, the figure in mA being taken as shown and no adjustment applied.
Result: 4 mA
